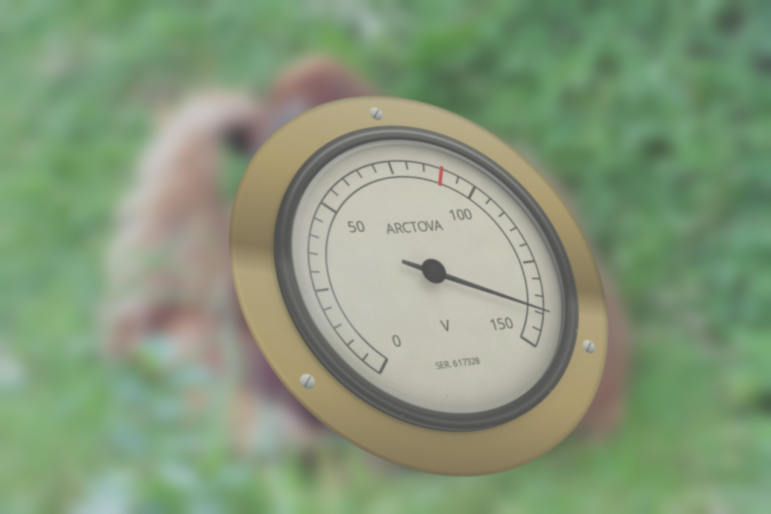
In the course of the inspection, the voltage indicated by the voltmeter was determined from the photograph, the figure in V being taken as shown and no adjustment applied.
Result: 140 V
